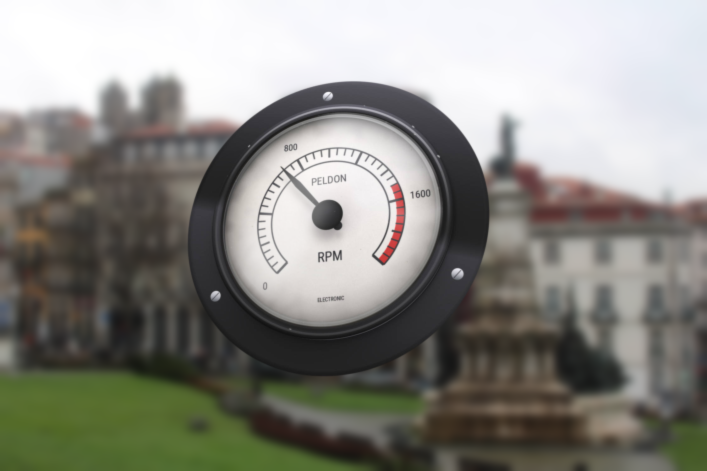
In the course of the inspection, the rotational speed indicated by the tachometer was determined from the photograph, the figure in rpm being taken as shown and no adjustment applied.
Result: 700 rpm
